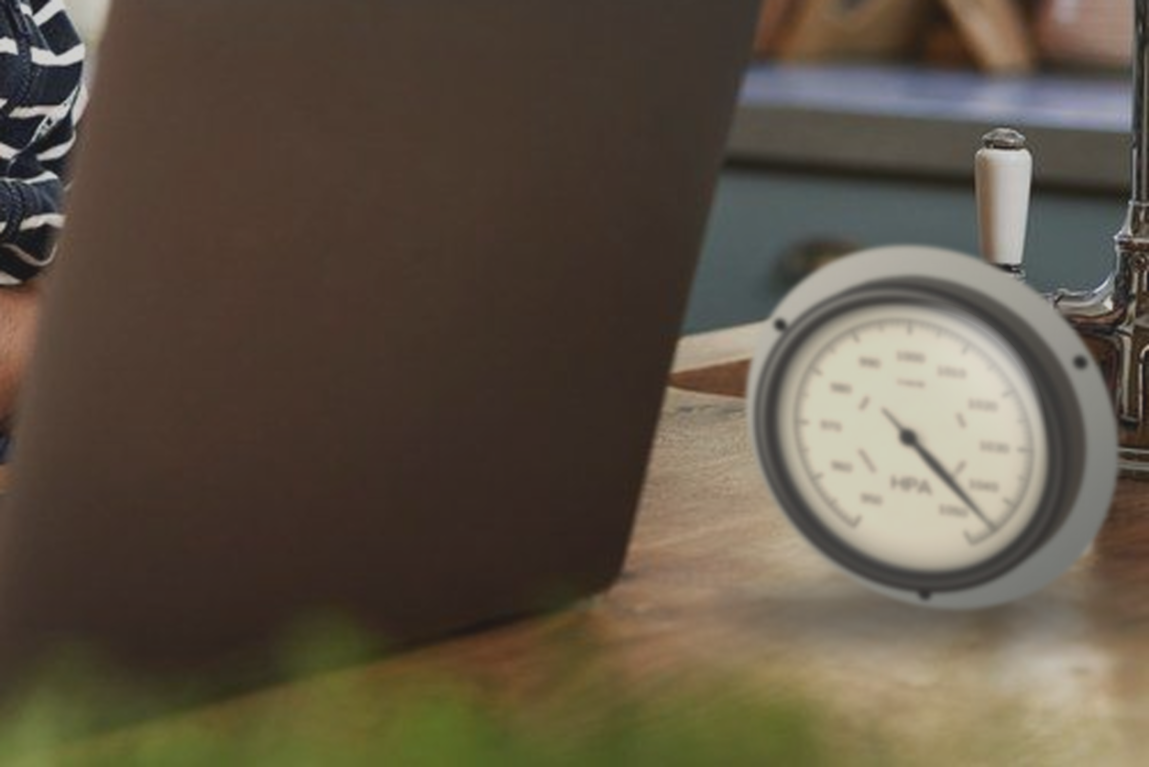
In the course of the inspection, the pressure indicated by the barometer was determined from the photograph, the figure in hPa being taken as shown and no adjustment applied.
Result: 1045 hPa
